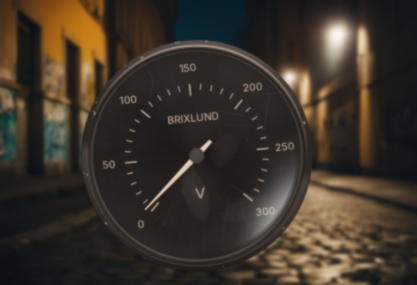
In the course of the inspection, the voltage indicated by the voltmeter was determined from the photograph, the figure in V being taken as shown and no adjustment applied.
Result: 5 V
